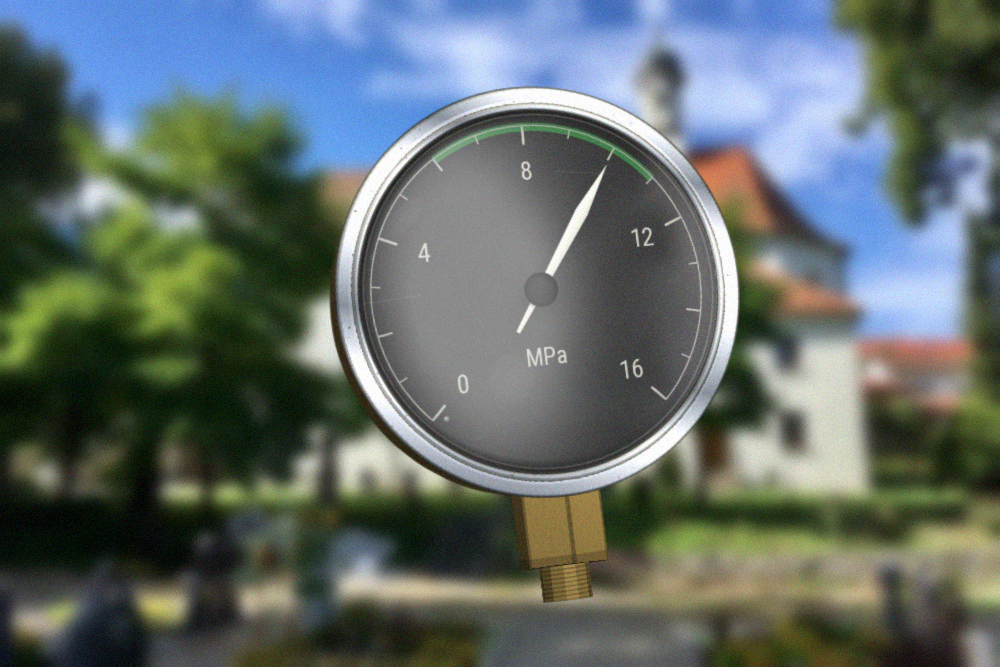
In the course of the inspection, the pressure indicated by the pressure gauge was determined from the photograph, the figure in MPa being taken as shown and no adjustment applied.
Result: 10 MPa
